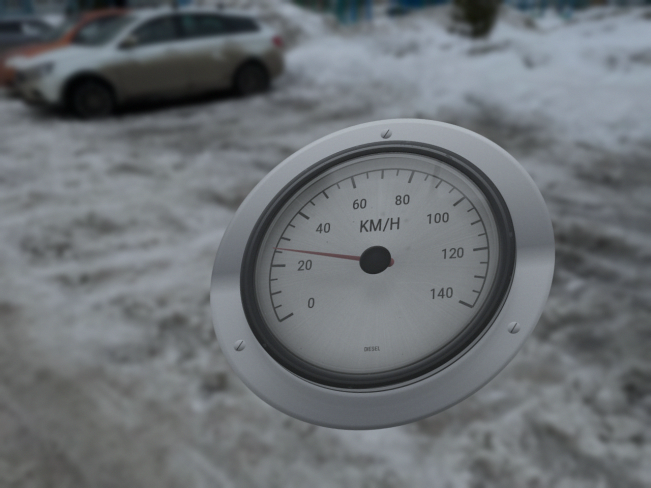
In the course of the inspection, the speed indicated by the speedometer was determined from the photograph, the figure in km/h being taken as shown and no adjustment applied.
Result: 25 km/h
